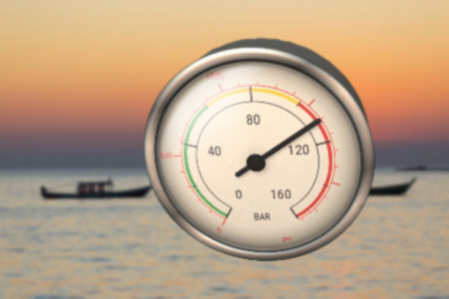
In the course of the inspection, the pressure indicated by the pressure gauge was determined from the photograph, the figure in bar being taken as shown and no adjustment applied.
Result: 110 bar
